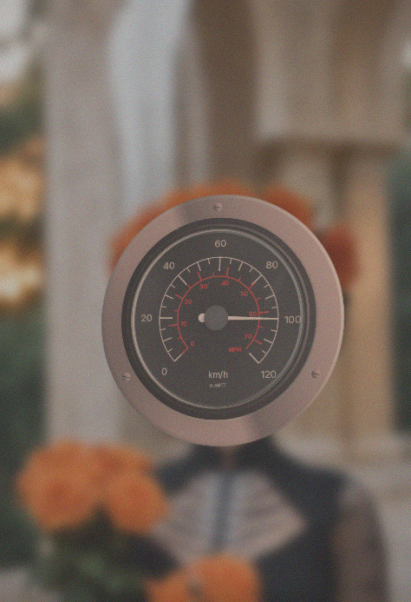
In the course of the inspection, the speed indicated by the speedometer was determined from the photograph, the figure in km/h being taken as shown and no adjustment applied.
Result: 100 km/h
